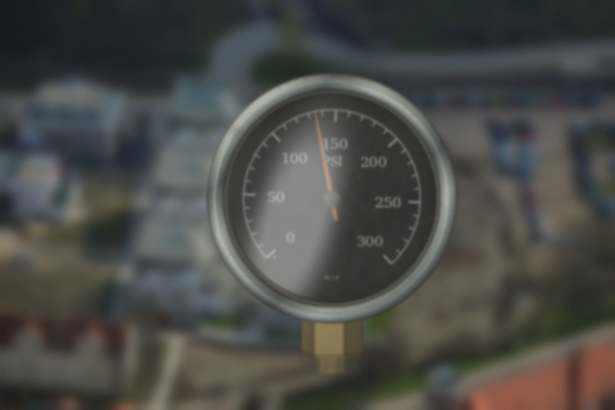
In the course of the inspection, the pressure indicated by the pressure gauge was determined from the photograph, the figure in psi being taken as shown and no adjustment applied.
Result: 135 psi
